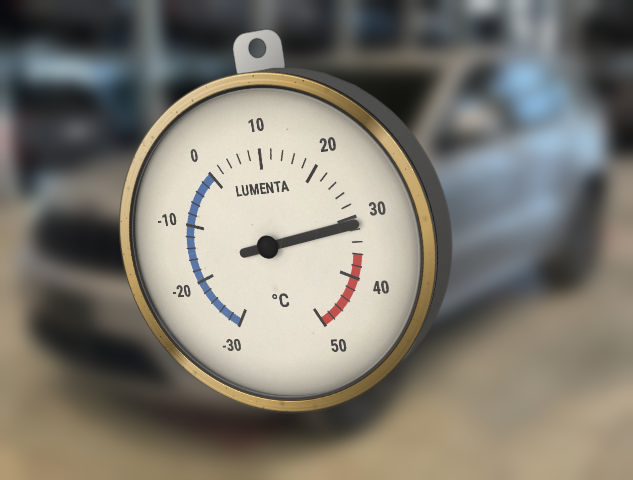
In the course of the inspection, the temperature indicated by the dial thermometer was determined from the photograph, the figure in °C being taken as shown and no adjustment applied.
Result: 31 °C
